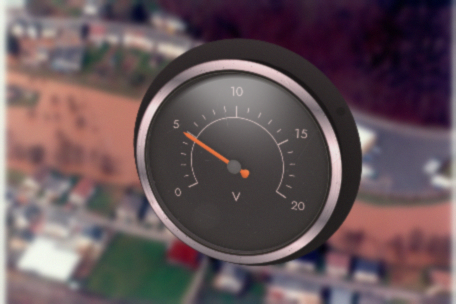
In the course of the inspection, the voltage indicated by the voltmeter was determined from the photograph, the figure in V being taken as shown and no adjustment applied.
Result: 5 V
